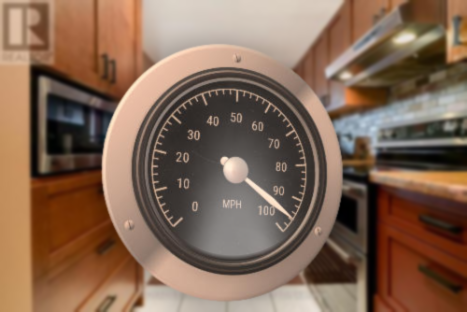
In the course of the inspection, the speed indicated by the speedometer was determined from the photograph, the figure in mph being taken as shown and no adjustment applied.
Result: 96 mph
